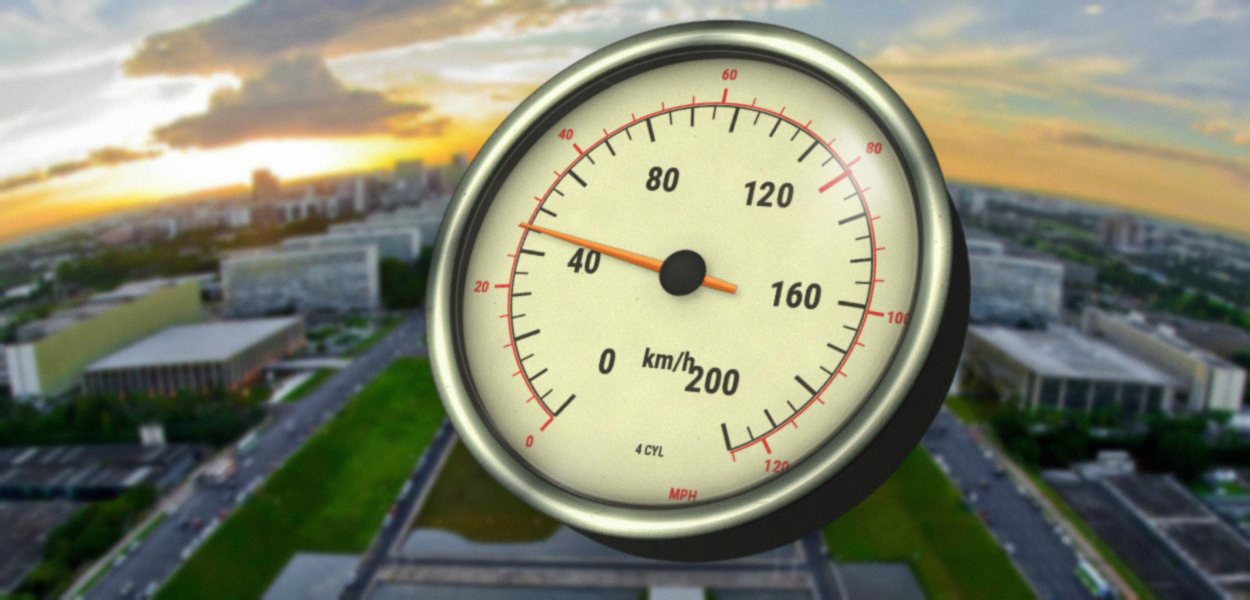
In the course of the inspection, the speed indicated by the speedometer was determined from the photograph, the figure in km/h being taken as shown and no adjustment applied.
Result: 45 km/h
